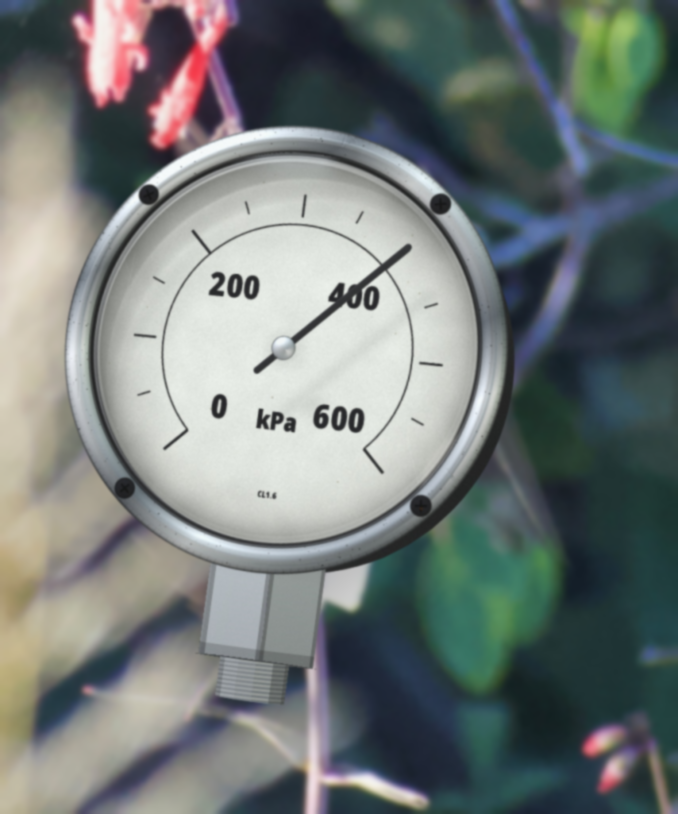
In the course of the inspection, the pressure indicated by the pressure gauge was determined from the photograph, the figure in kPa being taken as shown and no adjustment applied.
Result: 400 kPa
